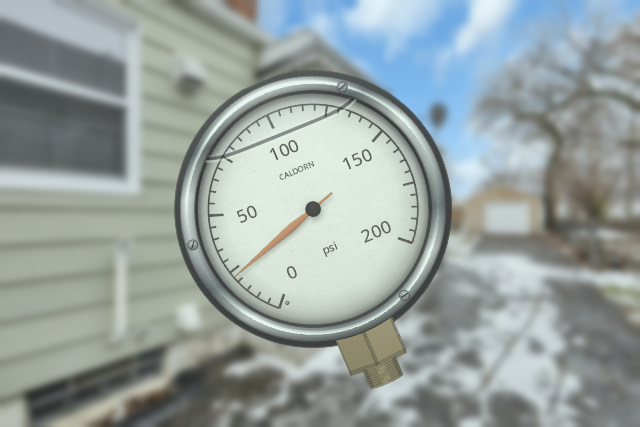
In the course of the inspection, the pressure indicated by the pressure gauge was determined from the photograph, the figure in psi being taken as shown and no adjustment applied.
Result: 22.5 psi
